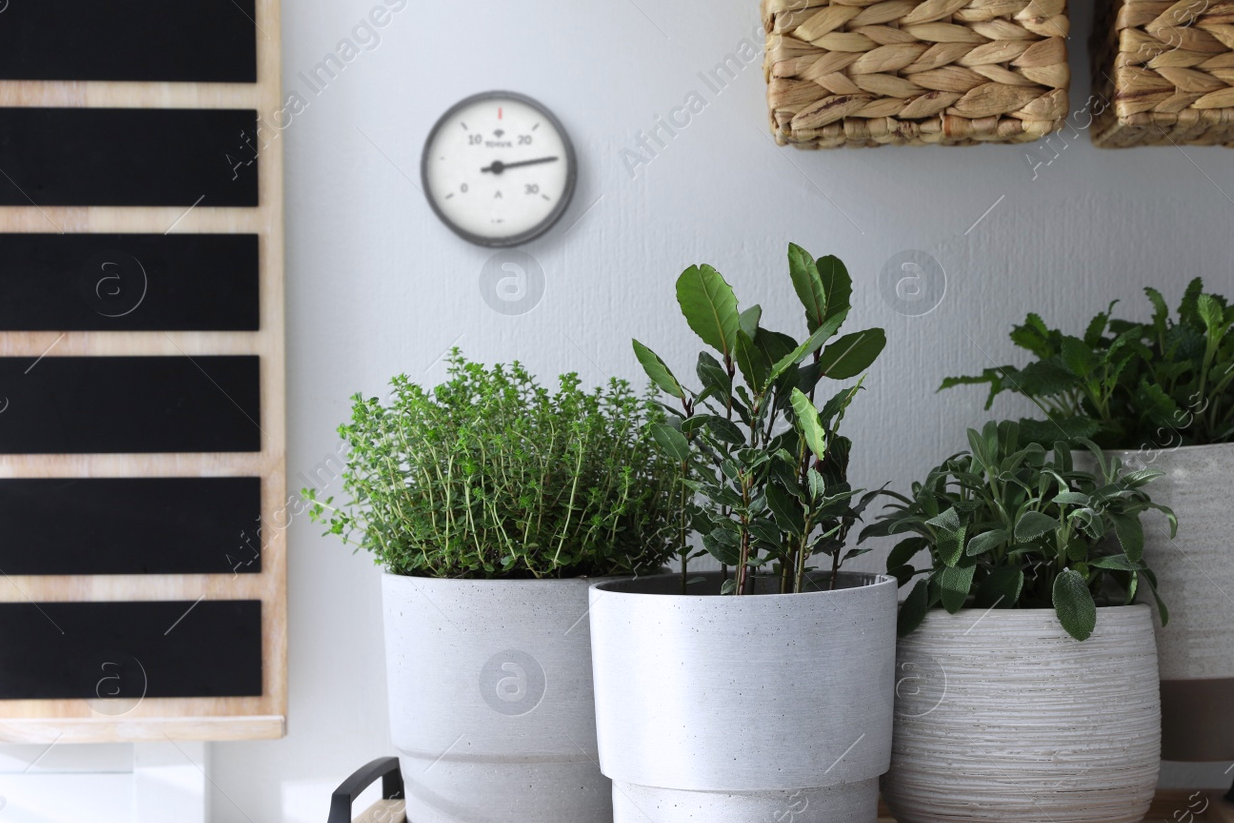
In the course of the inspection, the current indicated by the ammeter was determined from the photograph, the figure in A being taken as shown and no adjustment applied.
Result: 25 A
